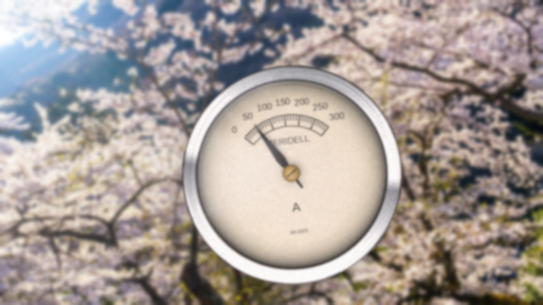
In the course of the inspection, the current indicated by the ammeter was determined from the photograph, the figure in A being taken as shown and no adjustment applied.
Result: 50 A
